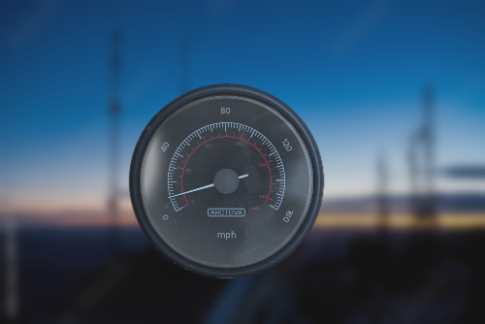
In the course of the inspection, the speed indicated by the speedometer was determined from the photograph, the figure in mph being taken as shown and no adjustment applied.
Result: 10 mph
